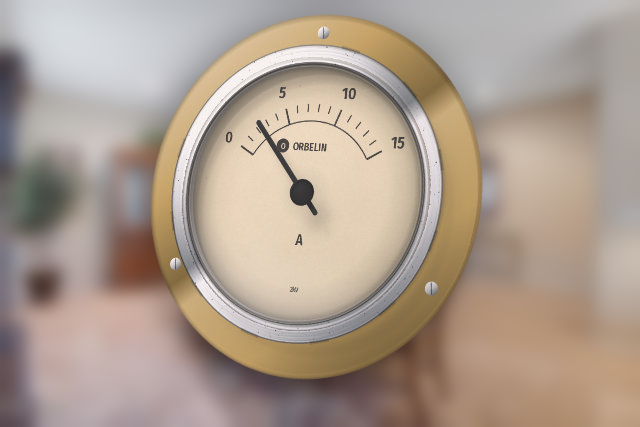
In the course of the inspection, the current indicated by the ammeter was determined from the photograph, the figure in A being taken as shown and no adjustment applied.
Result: 2.5 A
